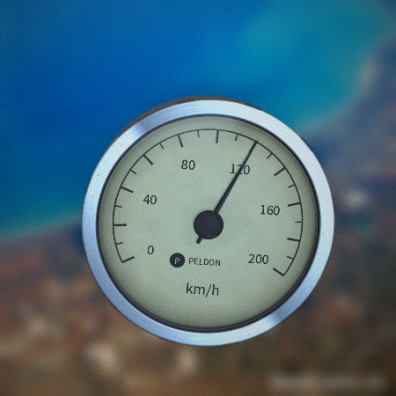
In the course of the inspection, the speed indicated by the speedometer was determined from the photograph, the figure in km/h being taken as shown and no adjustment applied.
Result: 120 km/h
